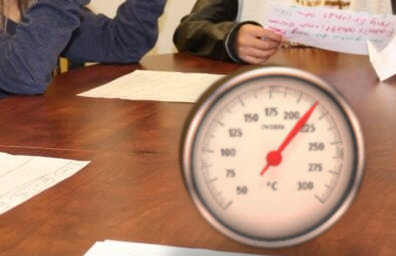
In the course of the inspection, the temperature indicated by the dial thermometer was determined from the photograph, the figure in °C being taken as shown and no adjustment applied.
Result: 212.5 °C
